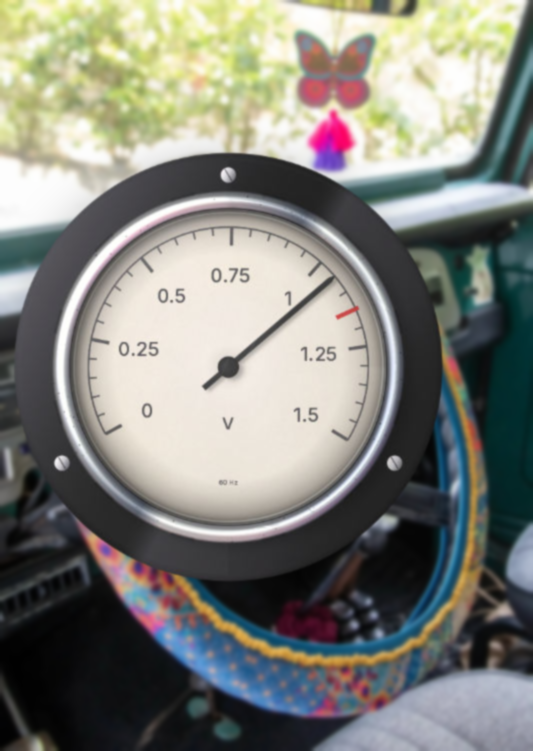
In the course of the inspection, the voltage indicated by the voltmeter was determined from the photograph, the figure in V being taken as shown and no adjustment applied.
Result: 1.05 V
